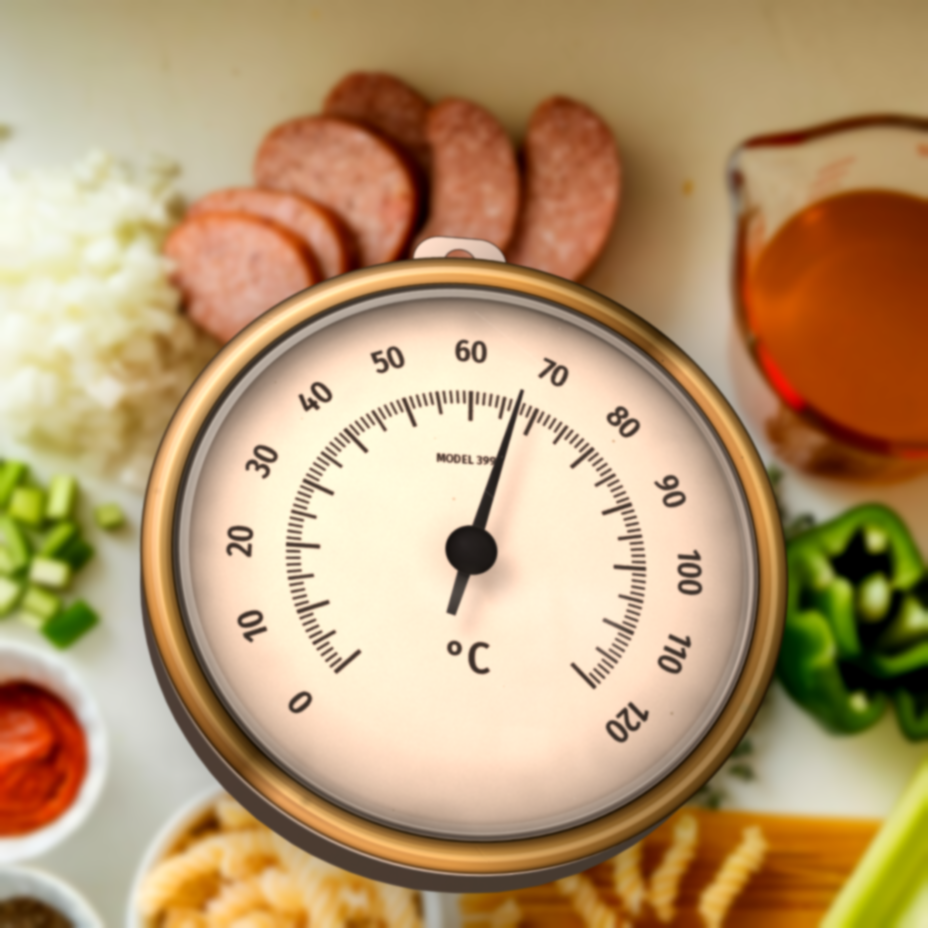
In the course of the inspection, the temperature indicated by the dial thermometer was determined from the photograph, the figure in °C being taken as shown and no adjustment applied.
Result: 67 °C
